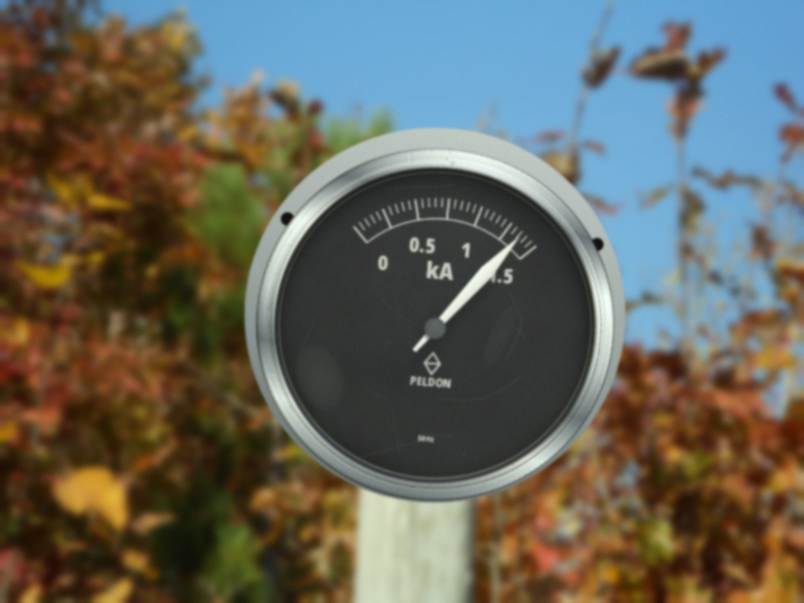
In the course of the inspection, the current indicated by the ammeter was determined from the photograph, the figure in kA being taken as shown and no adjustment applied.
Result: 1.35 kA
